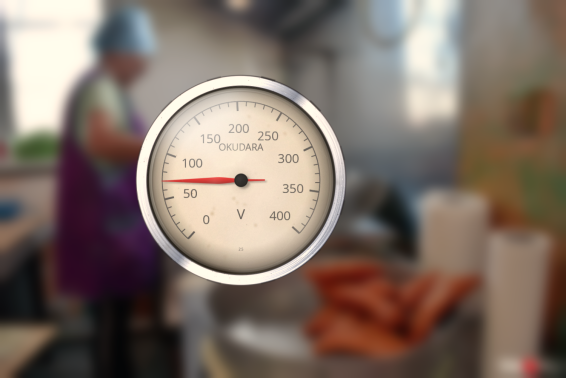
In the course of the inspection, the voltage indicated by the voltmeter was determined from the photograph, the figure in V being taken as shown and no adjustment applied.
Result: 70 V
